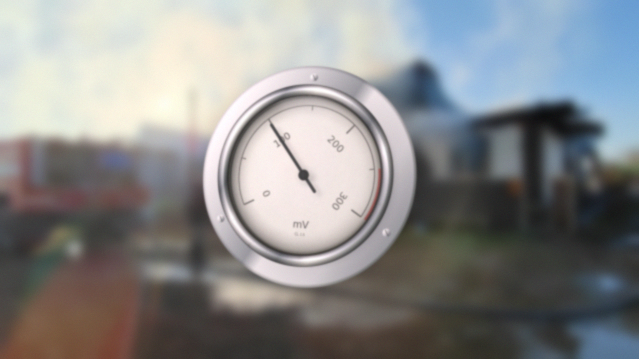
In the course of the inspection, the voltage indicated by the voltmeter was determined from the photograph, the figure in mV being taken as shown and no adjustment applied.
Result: 100 mV
